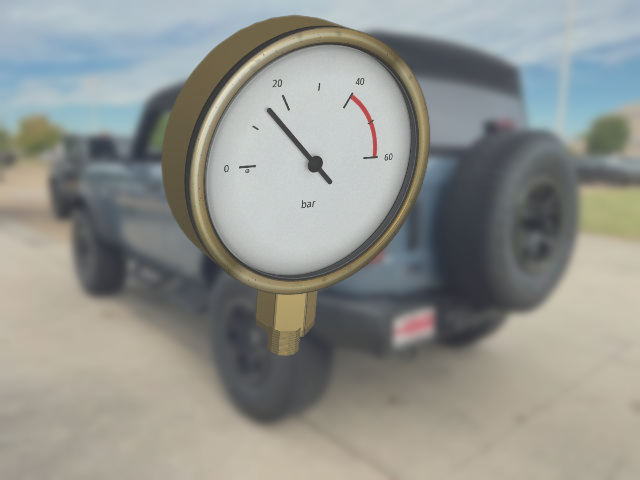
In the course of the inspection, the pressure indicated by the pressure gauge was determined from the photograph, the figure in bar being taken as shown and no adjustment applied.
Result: 15 bar
